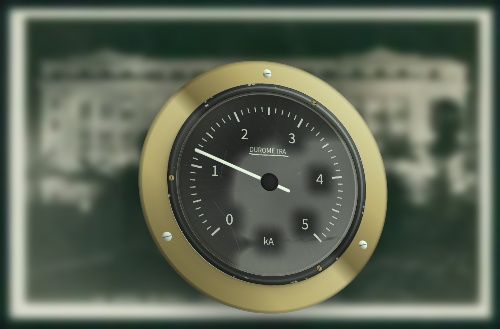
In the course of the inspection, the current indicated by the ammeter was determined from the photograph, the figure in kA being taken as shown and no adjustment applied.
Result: 1.2 kA
